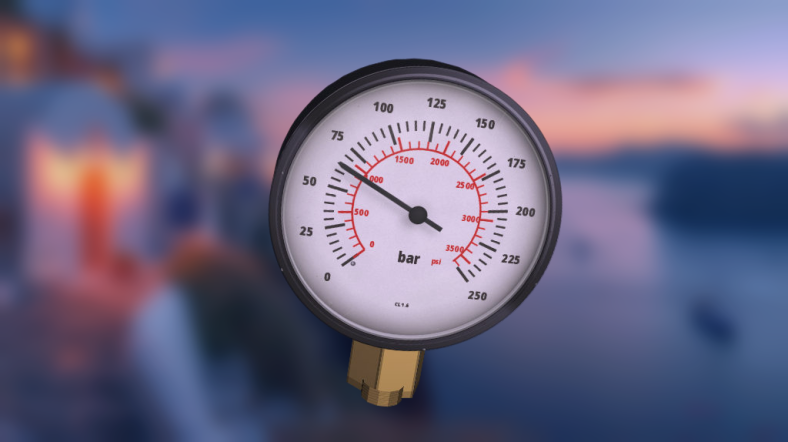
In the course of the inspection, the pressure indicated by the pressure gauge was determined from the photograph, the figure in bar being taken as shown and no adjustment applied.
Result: 65 bar
